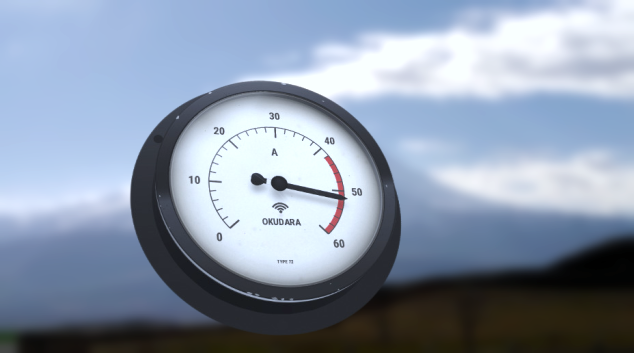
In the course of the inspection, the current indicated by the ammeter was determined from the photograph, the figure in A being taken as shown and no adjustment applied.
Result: 52 A
